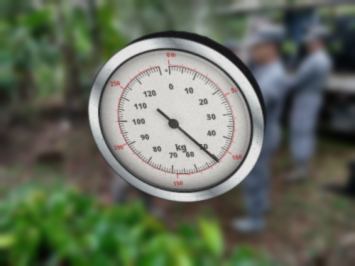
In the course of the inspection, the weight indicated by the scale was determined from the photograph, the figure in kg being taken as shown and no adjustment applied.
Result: 50 kg
